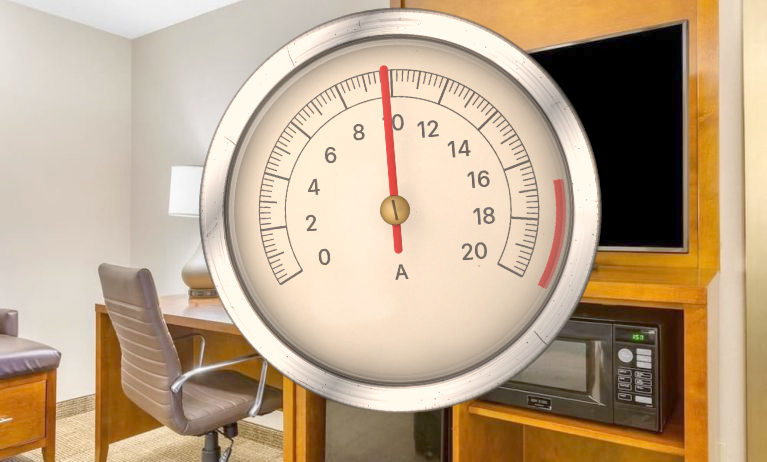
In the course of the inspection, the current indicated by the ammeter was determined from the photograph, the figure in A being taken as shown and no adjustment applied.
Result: 9.8 A
